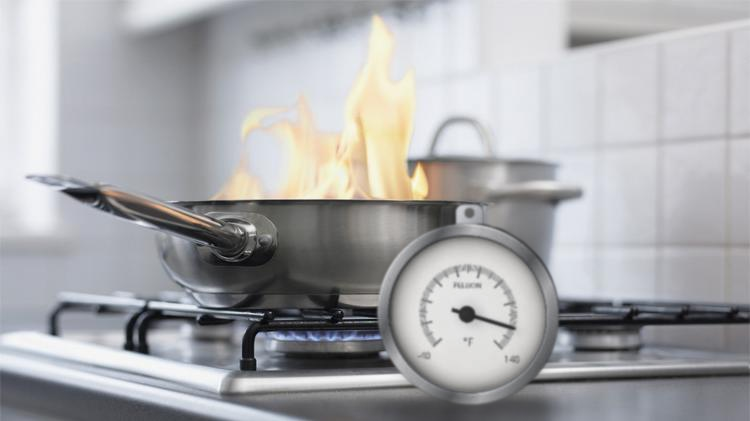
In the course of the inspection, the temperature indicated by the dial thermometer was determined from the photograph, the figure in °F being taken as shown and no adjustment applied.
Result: 120 °F
